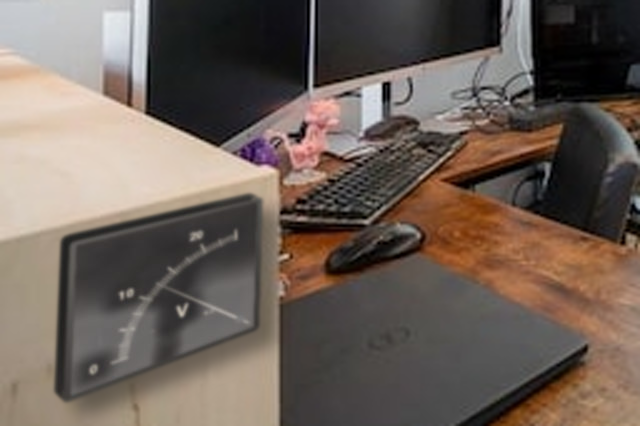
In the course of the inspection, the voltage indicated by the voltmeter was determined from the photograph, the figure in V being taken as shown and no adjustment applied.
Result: 12.5 V
